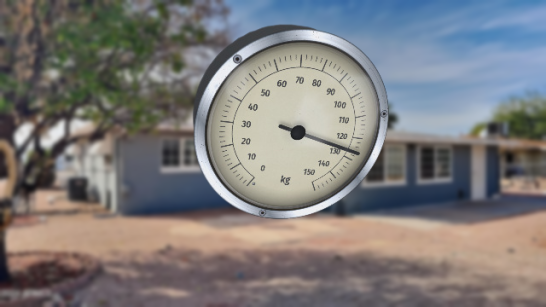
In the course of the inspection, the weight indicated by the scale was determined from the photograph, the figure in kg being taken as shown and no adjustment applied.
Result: 126 kg
